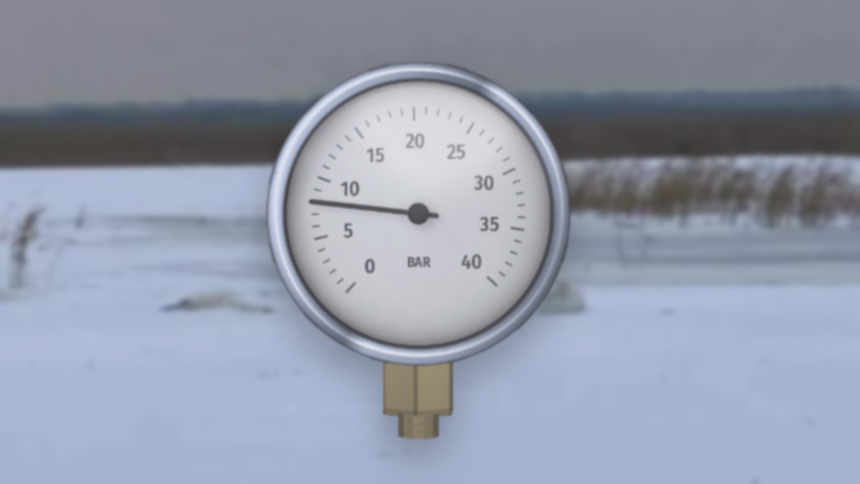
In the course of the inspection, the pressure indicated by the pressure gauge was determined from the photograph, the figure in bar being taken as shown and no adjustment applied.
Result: 8 bar
